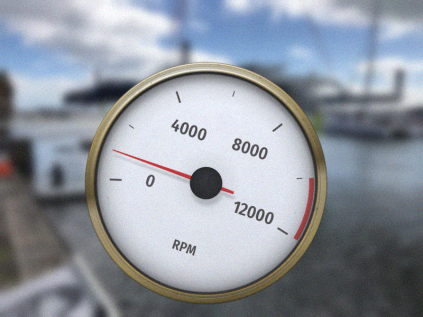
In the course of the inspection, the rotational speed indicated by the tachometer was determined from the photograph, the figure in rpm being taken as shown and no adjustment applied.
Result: 1000 rpm
